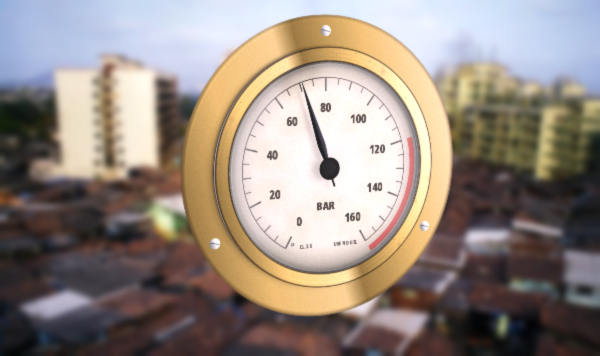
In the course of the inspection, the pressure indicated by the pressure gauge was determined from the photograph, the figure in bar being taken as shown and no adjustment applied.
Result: 70 bar
